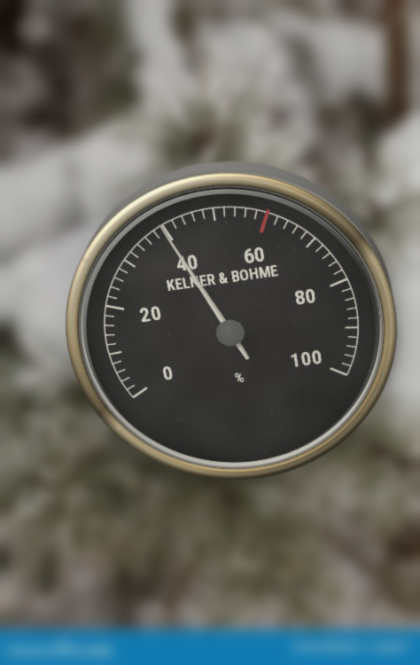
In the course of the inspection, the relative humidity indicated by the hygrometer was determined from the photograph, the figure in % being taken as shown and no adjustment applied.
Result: 40 %
